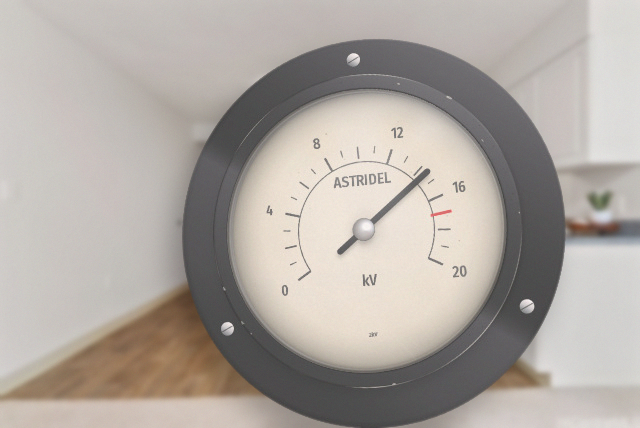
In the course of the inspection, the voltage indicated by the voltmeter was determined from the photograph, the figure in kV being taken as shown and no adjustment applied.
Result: 14.5 kV
